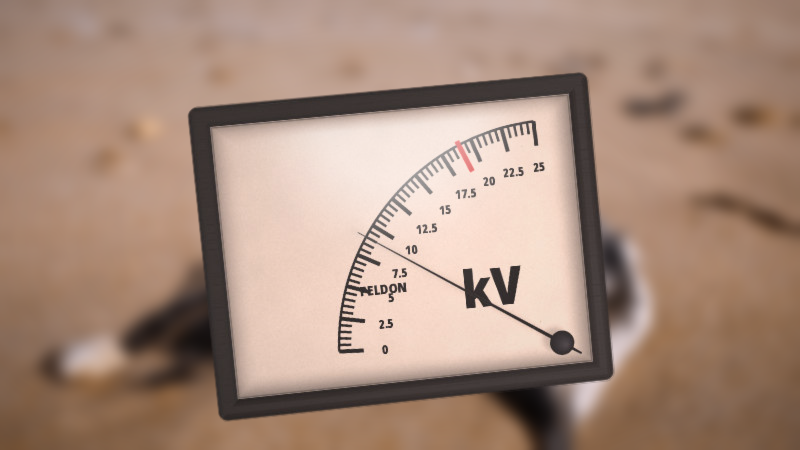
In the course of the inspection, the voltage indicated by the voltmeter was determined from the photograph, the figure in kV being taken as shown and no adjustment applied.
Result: 9 kV
